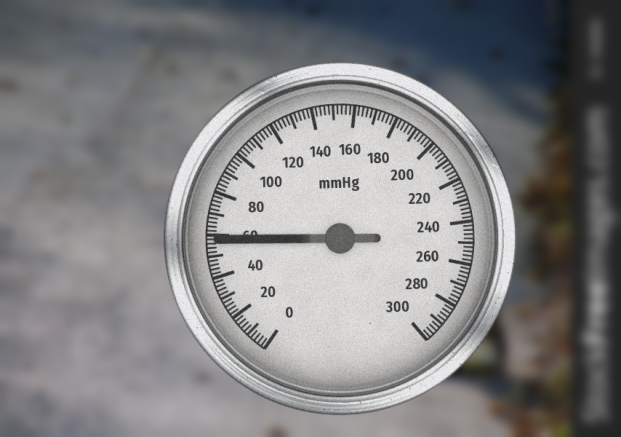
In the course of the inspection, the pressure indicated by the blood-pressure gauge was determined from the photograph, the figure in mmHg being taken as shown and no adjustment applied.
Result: 58 mmHg
